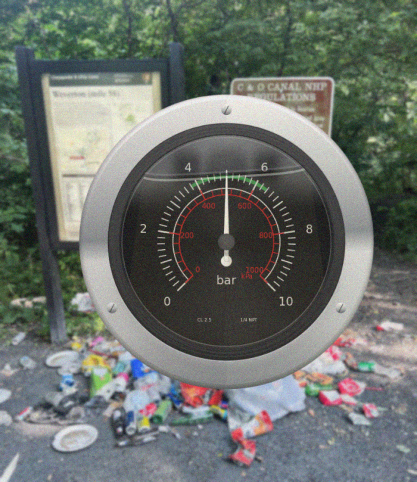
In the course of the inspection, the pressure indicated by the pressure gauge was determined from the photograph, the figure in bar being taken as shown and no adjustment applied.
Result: 5 bar
